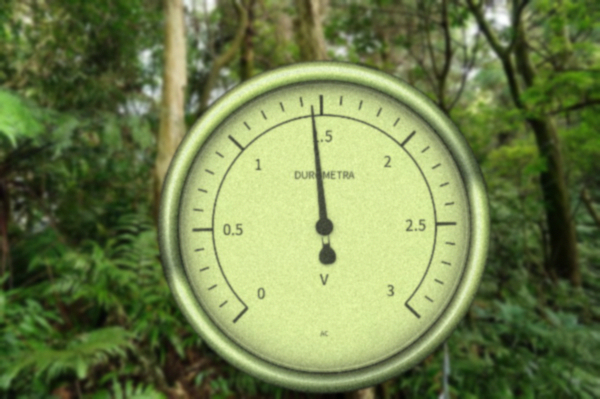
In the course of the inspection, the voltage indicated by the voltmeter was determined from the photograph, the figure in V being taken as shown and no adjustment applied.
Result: 1.45 V
